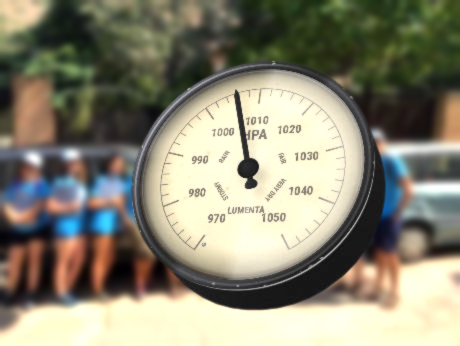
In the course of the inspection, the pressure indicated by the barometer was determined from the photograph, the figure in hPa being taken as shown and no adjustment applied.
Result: 1006 hPa
